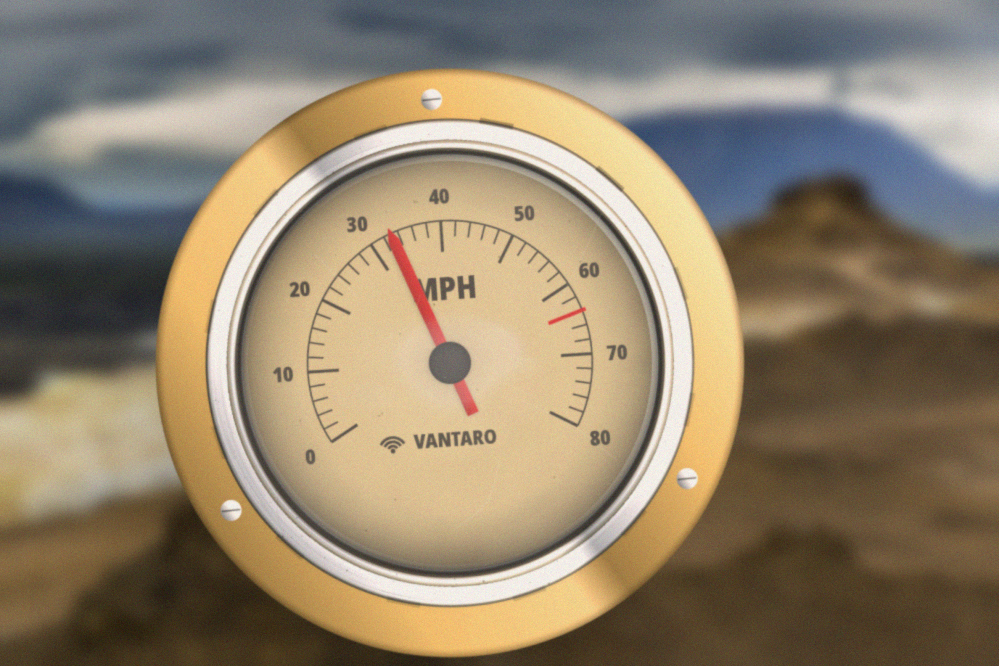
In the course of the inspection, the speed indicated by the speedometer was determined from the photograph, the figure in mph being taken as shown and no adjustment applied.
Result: 33 mph
